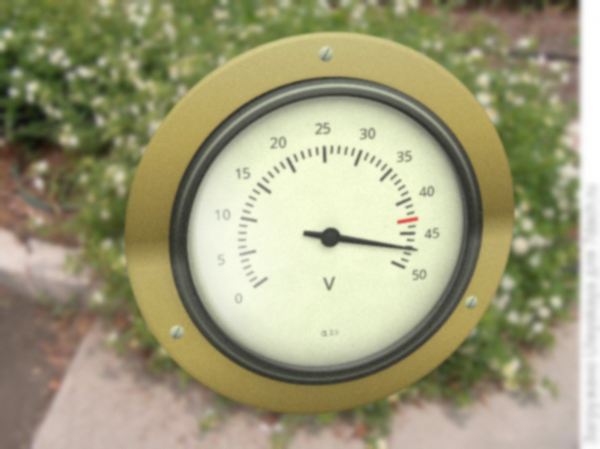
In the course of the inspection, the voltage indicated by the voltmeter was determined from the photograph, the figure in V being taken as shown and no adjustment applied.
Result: 47 V
